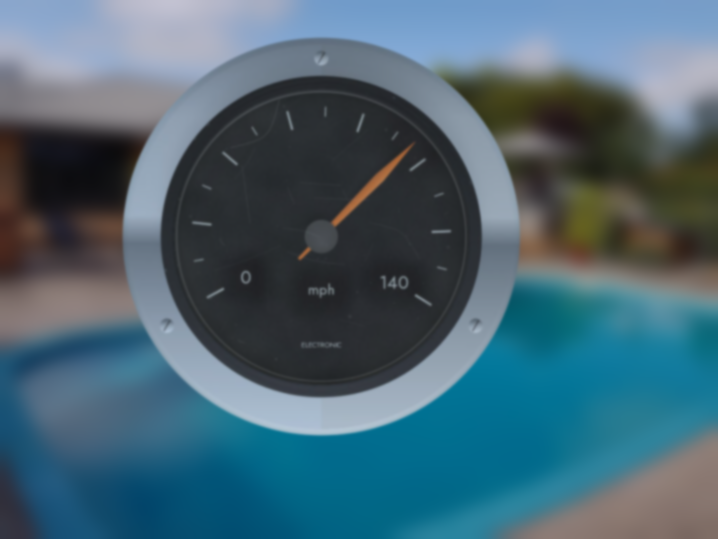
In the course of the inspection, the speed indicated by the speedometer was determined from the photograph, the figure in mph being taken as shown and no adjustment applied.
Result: 95 mph
